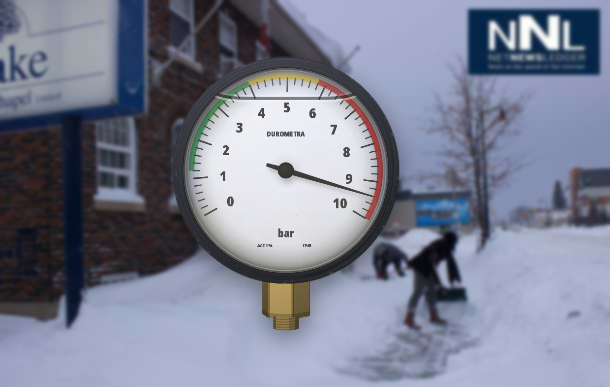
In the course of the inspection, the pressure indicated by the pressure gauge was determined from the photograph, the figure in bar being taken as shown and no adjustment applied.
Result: 9.4 bar
